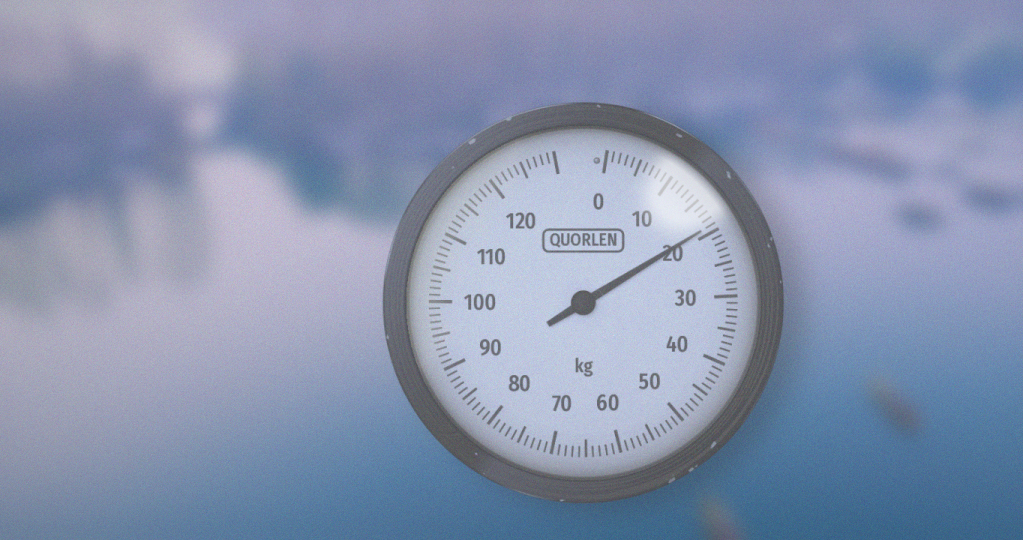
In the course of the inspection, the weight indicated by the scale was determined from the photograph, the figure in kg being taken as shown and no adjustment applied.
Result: 19 kg
